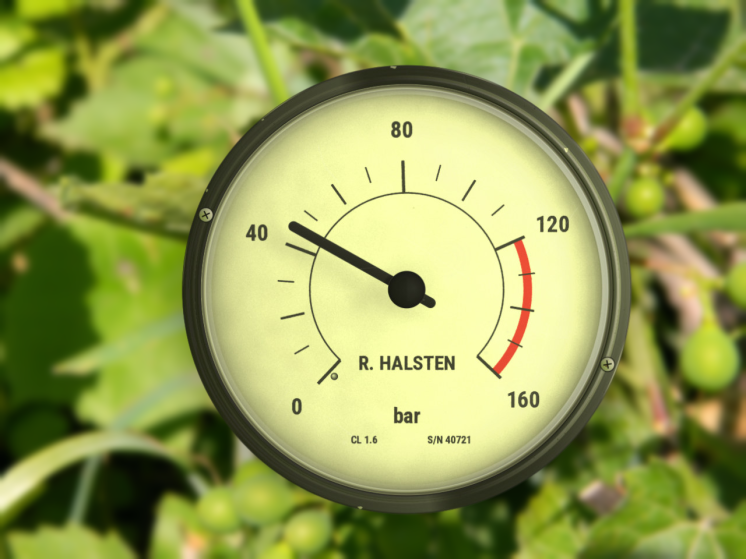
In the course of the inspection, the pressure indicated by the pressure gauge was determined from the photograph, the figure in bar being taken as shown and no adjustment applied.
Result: 45 bar
